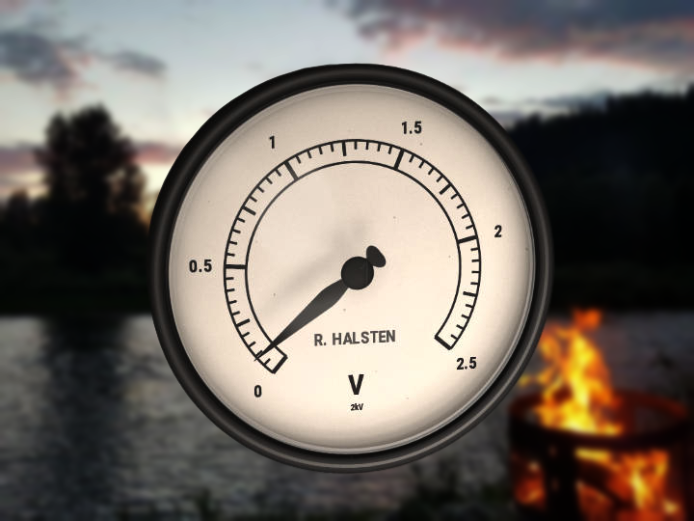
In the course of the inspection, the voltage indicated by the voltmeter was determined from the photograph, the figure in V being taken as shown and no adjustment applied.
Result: 0.1 V
